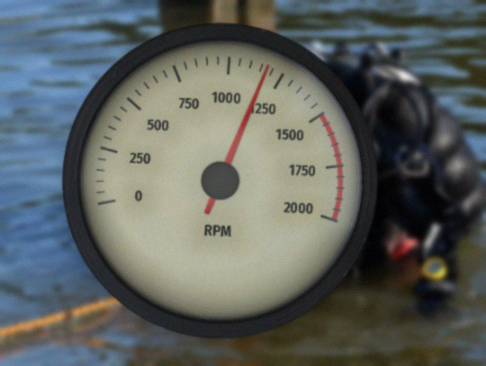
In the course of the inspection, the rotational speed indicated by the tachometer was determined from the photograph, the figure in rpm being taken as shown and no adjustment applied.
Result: 1175 rpm
